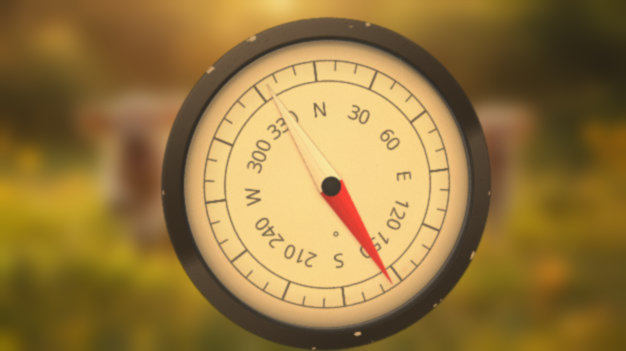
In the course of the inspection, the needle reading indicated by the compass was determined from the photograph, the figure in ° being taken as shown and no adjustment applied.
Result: 155 °
